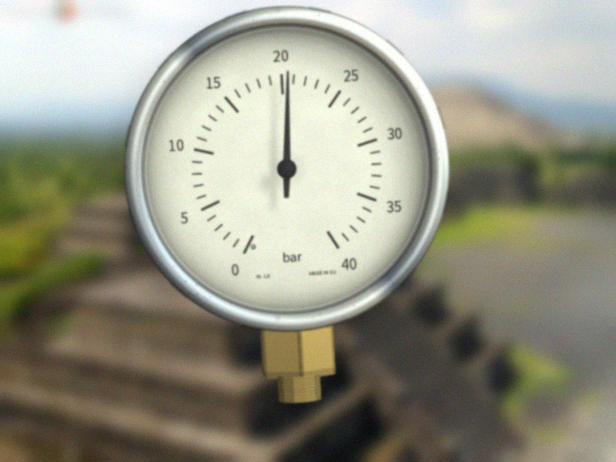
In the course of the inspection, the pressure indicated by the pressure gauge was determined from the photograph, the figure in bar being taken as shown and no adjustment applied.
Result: 20.5 bar
